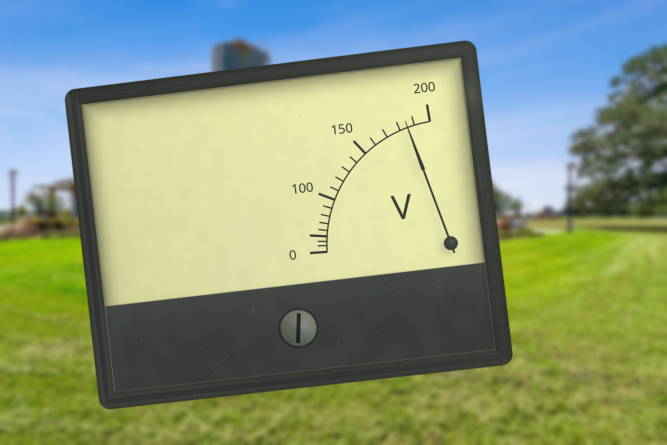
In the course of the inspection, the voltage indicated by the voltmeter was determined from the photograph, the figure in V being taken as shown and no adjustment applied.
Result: 185 V
